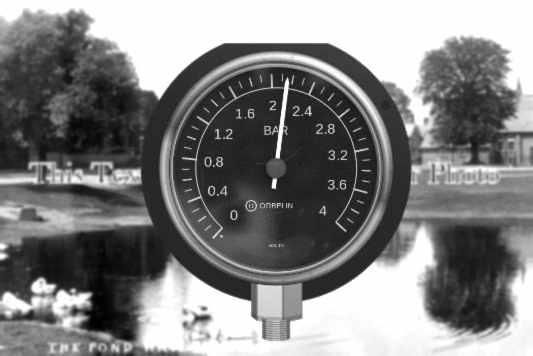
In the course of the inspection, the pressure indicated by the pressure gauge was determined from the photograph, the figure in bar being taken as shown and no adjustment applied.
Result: 2.15 bar
